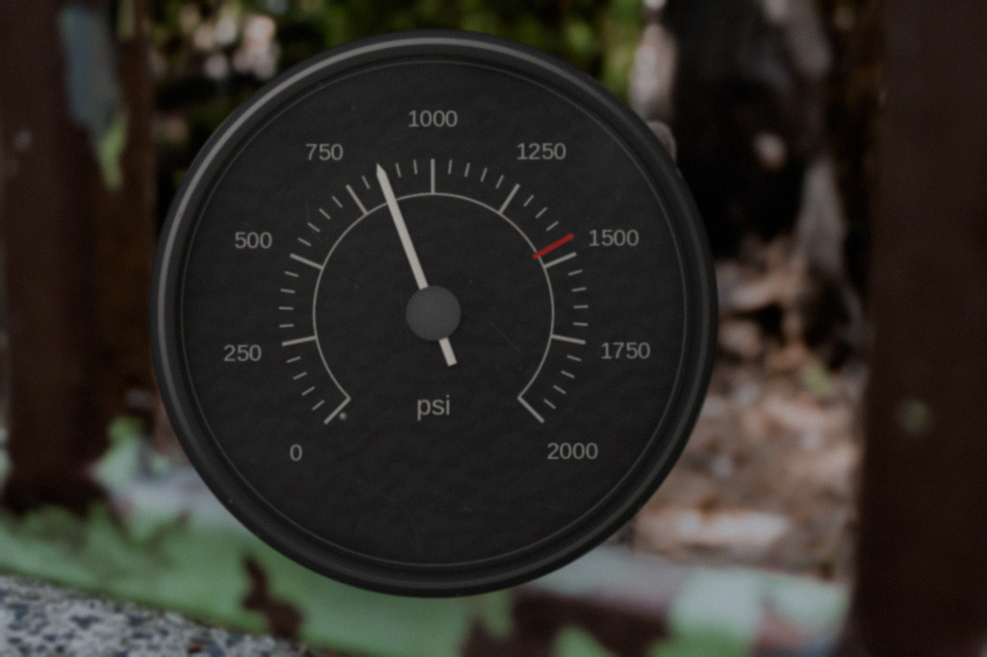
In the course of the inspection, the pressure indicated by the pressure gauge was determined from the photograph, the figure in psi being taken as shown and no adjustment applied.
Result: 850 psi
